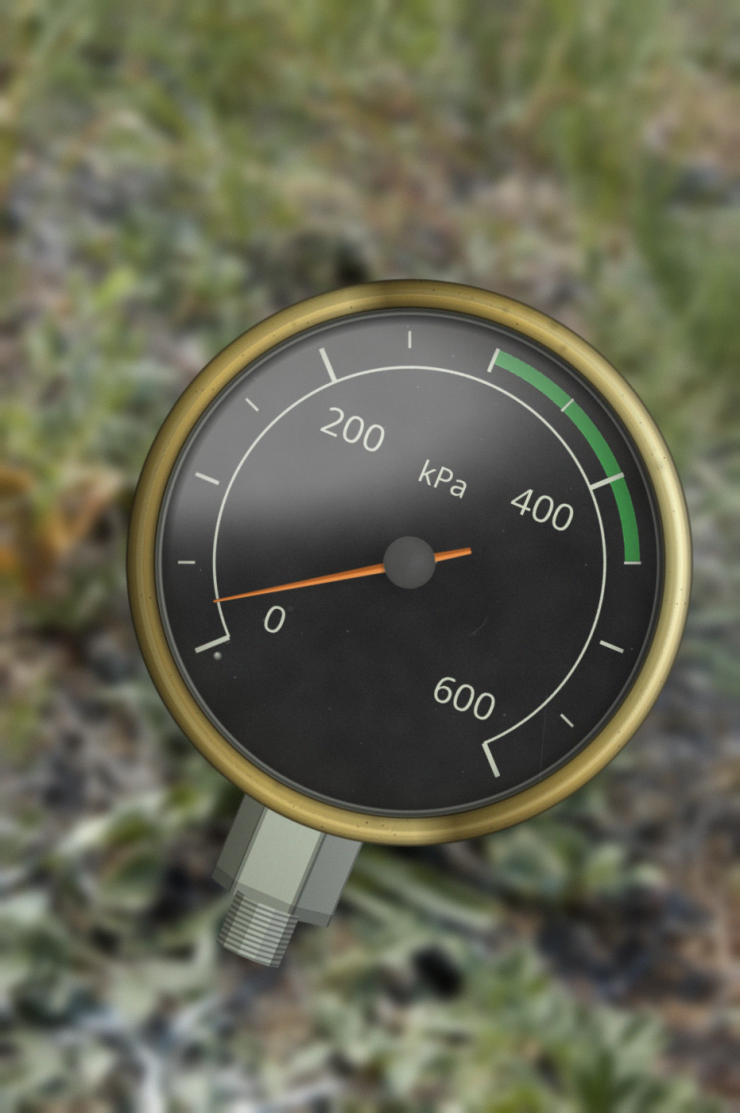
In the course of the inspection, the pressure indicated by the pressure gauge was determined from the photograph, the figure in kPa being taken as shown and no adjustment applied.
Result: 25 kPa
